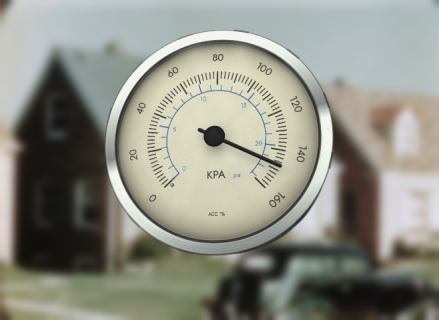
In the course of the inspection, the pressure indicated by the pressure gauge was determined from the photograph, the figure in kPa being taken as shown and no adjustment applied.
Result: 148 kPa
